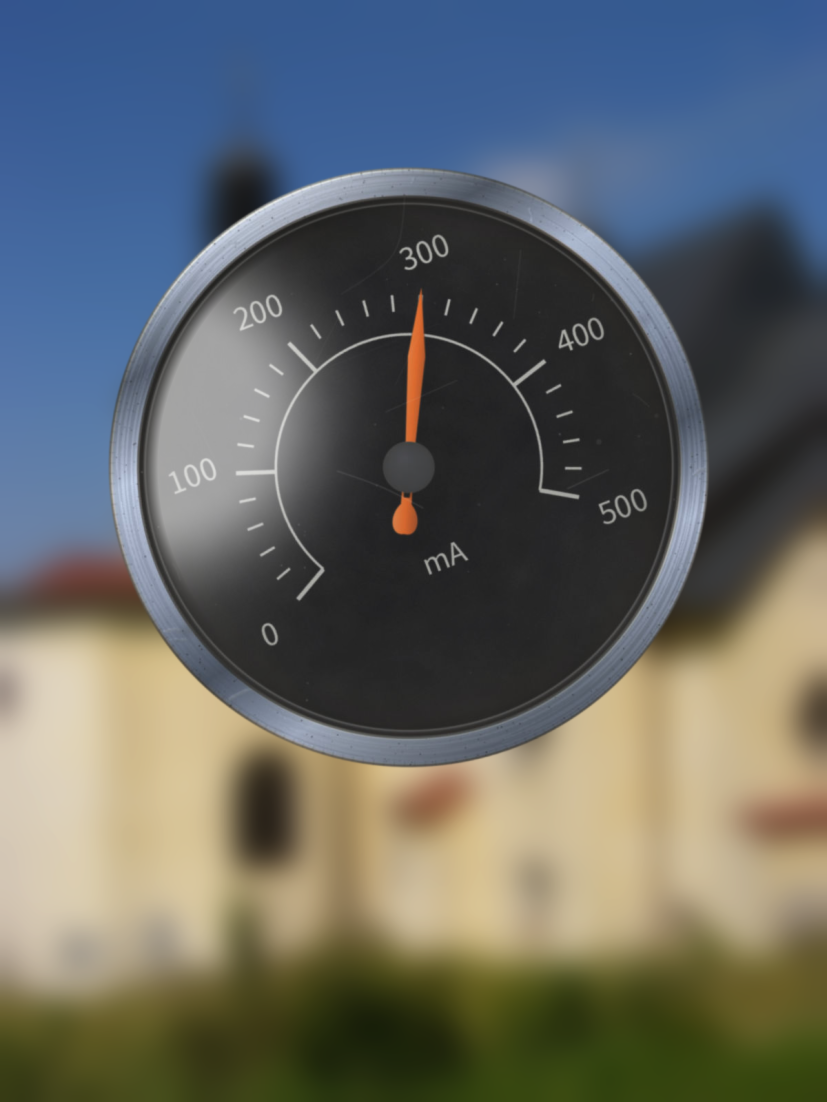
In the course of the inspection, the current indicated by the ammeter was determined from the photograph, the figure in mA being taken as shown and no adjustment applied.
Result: 300 mA
